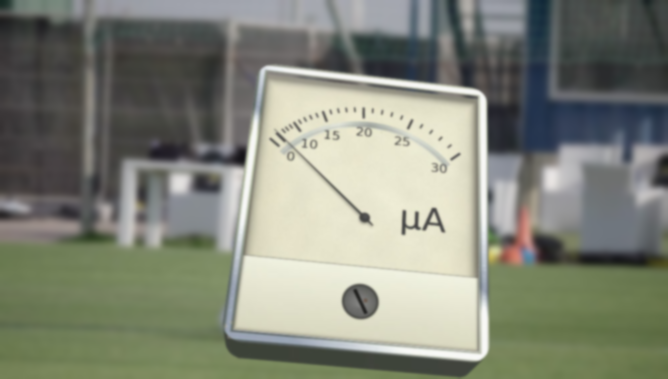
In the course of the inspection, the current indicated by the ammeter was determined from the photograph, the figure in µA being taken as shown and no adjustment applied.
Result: 5 µA
